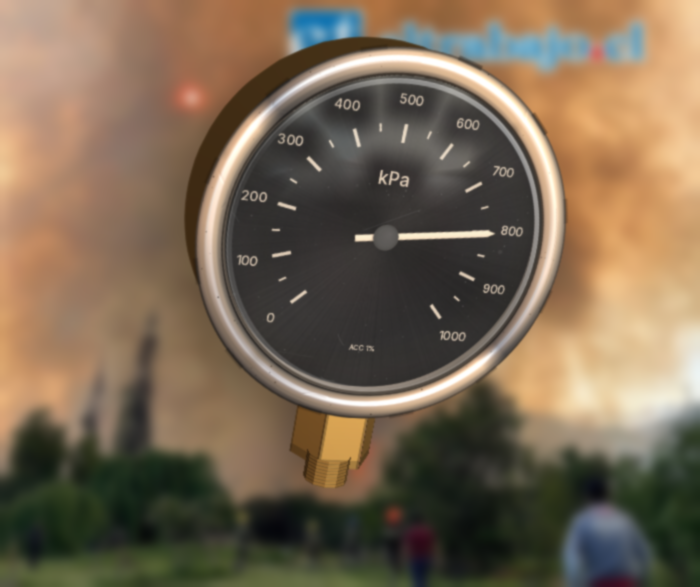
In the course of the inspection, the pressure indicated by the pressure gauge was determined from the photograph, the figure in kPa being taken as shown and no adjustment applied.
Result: 800 kPa
